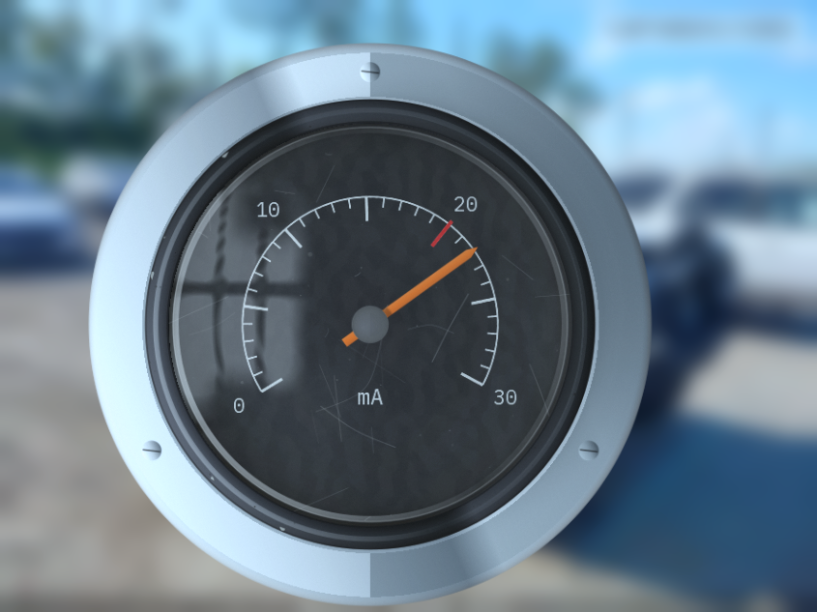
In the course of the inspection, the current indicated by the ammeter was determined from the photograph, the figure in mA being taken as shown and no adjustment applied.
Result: 22 mA
